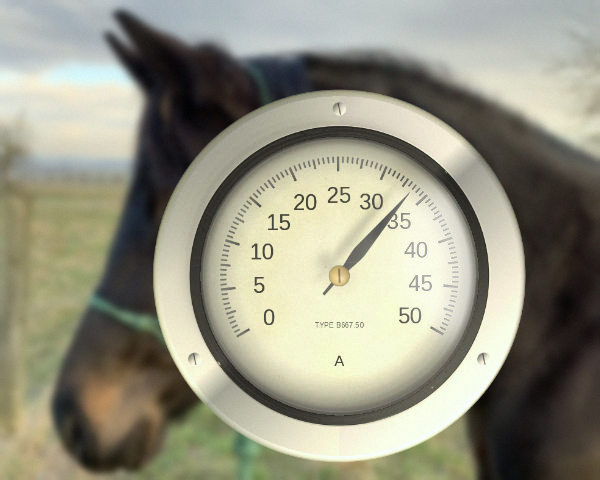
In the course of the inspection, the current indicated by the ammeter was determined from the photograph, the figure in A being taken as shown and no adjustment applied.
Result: 33.5 A
